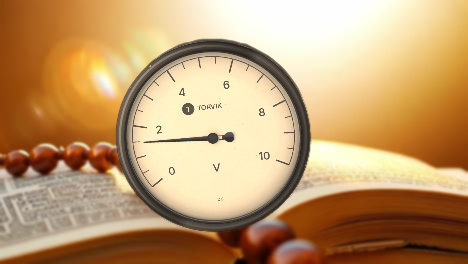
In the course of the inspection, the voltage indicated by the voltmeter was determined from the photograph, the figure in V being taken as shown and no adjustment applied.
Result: 1.5 V
